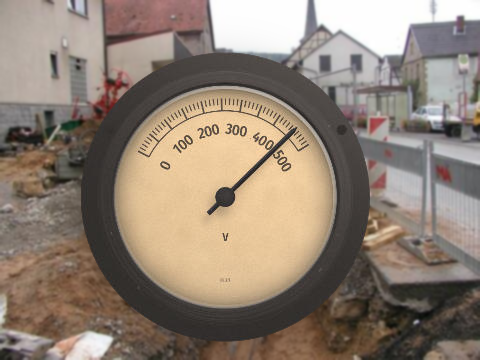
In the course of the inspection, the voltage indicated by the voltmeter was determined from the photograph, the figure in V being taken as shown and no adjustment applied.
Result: 450 V
